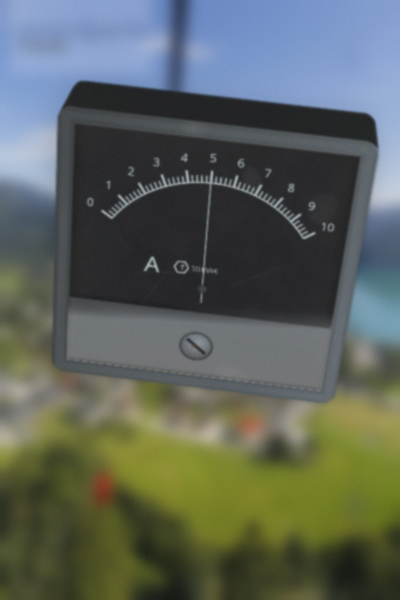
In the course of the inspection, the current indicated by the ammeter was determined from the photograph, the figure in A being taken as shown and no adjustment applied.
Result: 5 A
